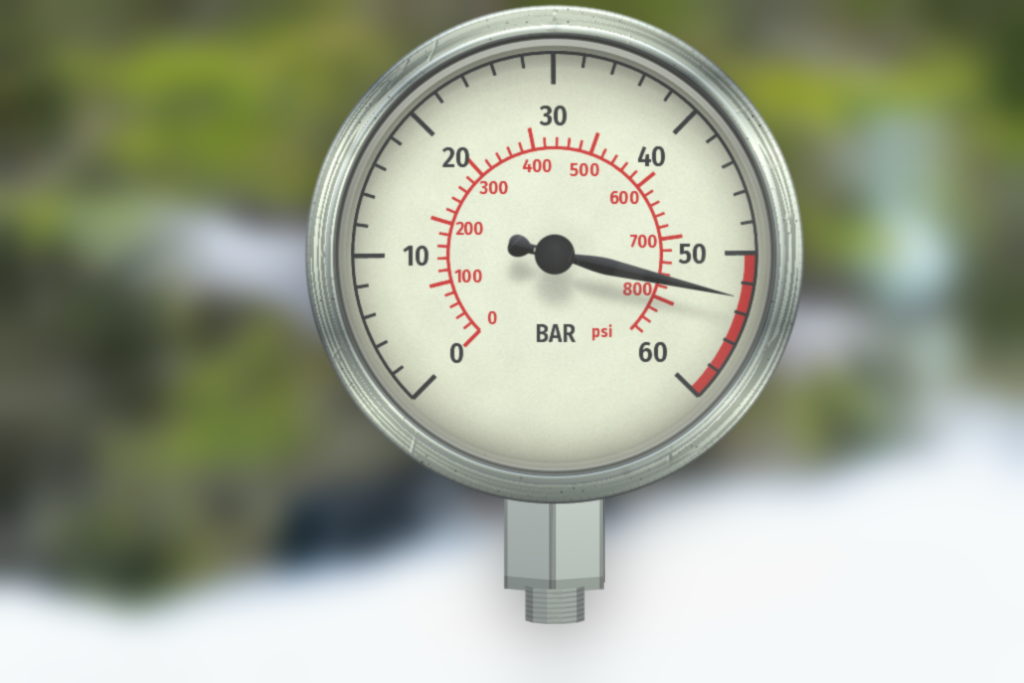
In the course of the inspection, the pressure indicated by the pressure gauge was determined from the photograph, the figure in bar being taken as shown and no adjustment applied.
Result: 53 bar
